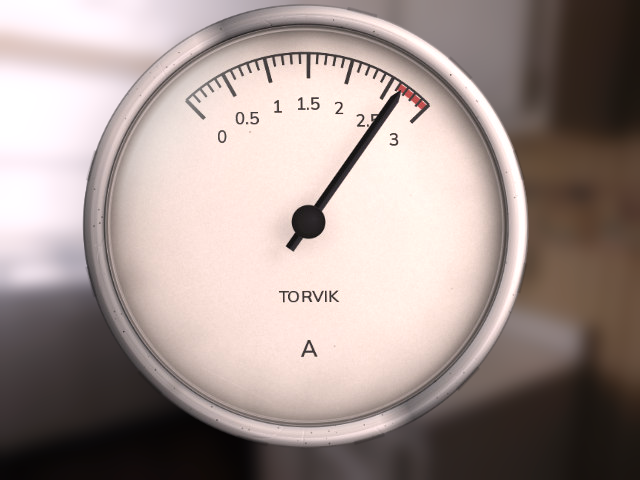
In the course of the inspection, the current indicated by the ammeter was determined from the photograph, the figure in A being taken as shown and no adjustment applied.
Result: 2.65 A
